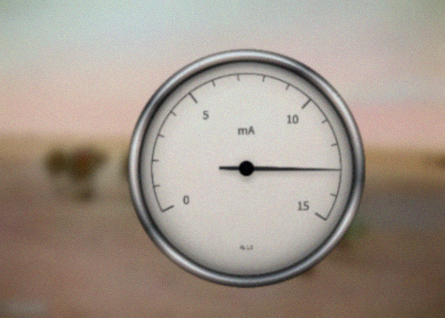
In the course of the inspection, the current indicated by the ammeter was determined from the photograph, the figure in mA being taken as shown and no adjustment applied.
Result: 13 mA
